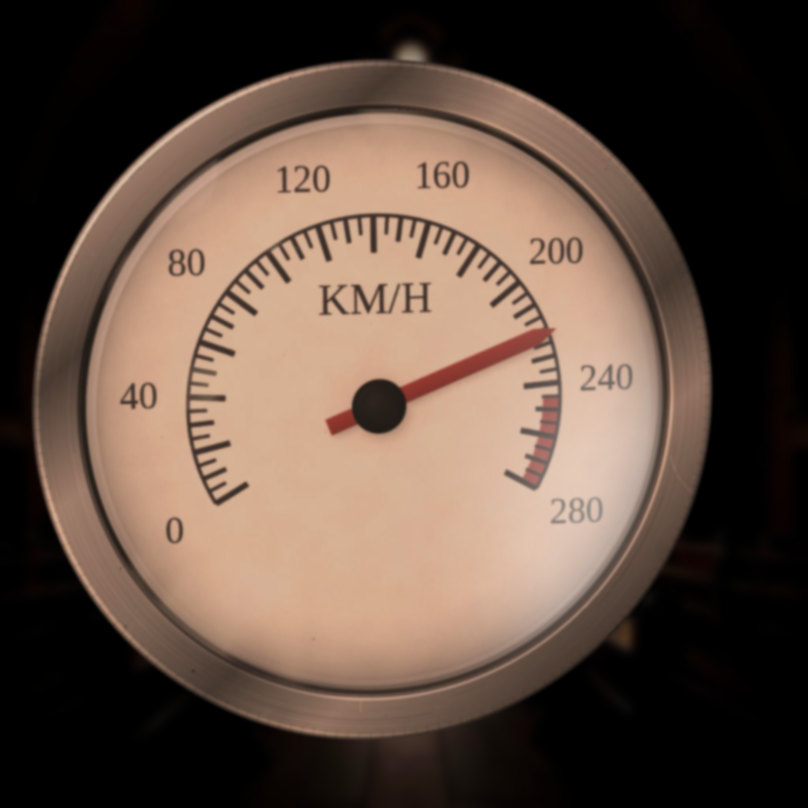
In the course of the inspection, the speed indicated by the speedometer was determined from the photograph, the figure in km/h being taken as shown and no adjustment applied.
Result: 220 km/h
